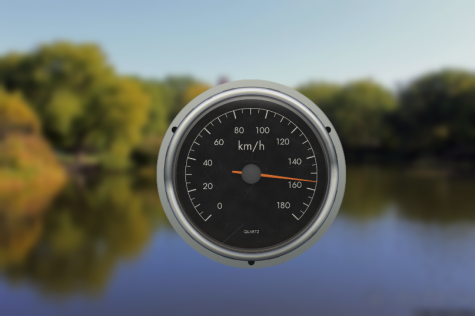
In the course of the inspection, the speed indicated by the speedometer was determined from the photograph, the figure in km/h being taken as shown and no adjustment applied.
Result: 155 km/h
